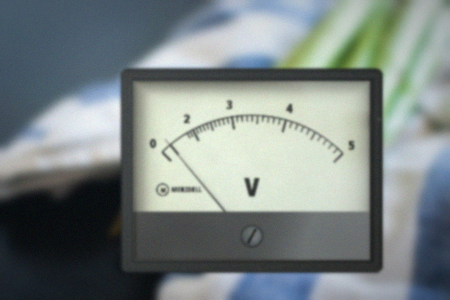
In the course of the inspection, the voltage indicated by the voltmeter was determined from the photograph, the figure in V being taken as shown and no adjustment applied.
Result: 1 V
